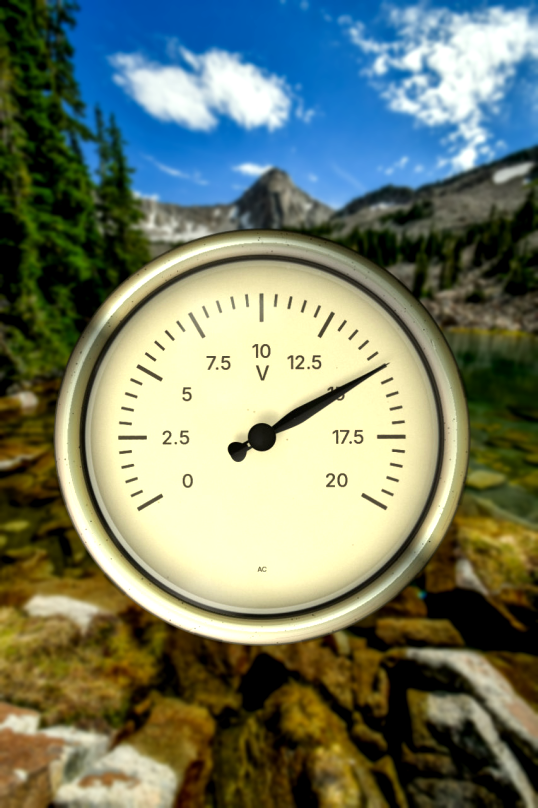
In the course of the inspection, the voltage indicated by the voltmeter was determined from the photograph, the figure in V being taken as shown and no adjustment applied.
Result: 15 V
